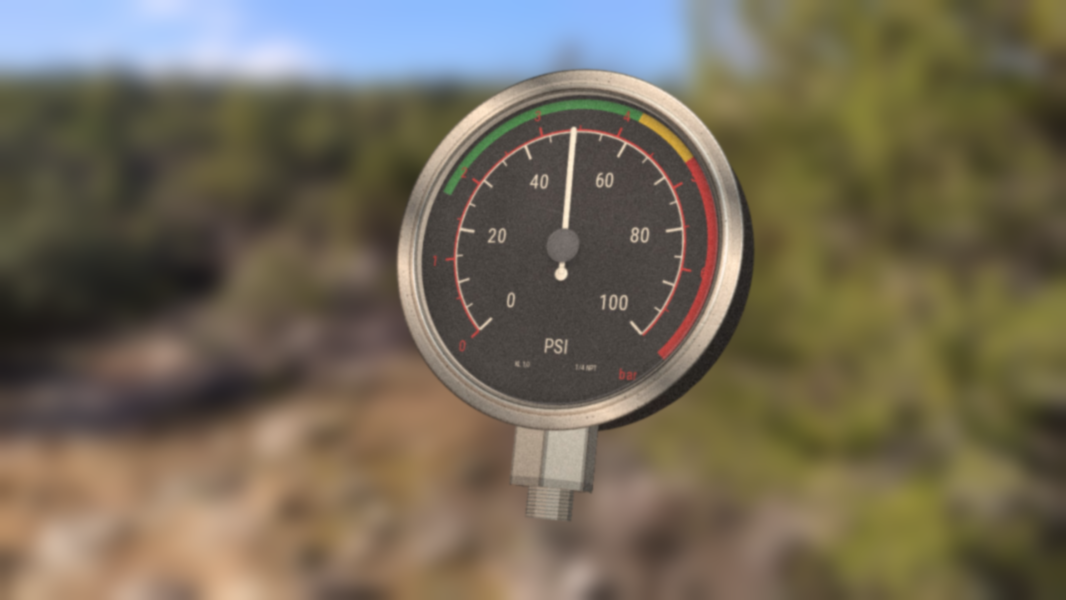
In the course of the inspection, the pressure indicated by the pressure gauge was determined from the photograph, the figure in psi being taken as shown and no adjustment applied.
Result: 50 psi
